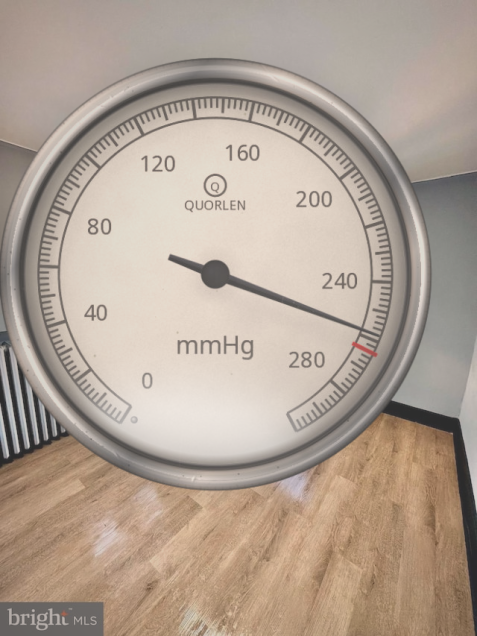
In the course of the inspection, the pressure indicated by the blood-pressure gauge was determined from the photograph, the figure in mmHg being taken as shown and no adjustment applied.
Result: 258 mmHg
